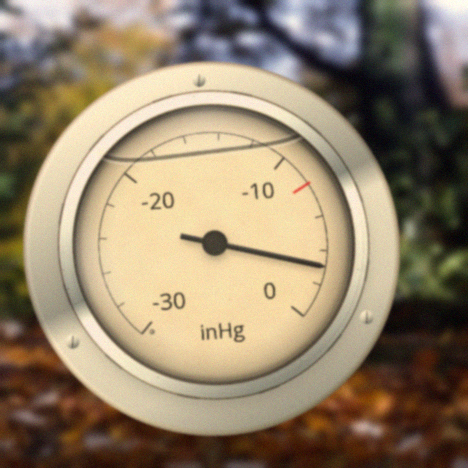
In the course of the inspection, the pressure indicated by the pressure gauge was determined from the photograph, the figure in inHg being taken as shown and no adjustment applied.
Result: -3 inHg
